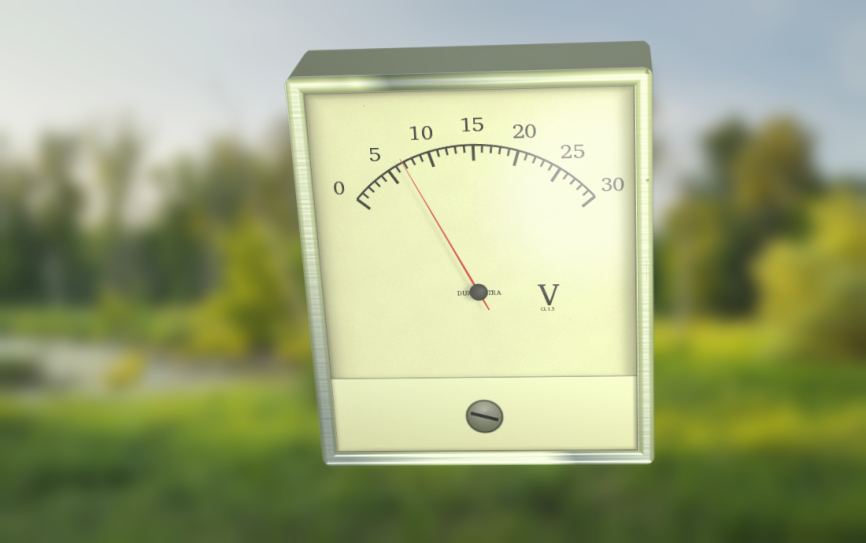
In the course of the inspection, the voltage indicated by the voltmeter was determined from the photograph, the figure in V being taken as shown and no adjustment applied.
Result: 7 V
